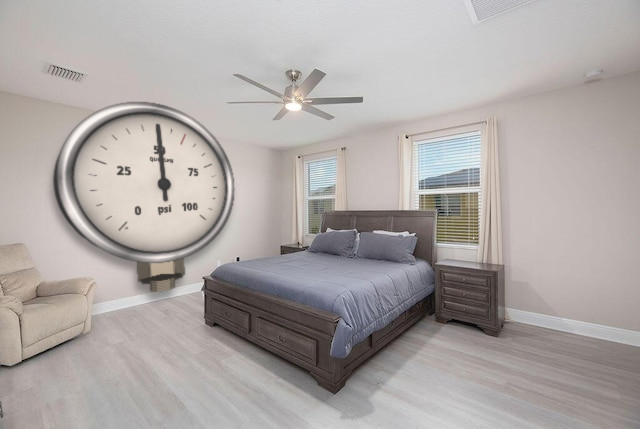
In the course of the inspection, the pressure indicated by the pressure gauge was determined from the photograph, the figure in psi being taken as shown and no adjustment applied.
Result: 50 psi
